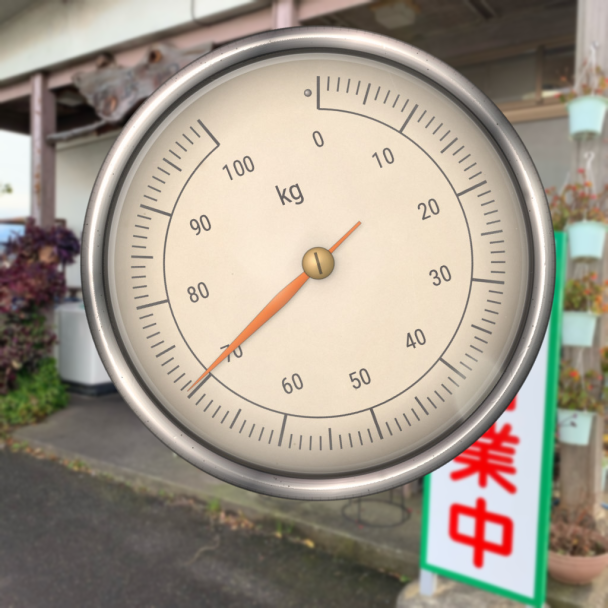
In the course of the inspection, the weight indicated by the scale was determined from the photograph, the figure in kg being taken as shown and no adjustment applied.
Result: 70.5 kg
